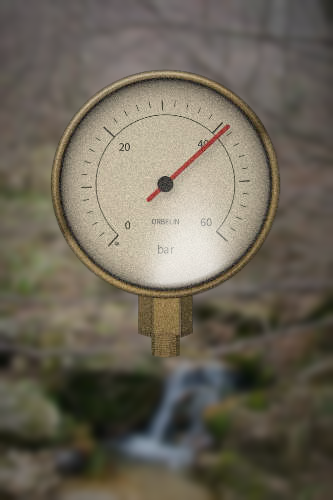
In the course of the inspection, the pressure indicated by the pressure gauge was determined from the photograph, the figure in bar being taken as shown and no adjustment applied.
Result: 41 bar
